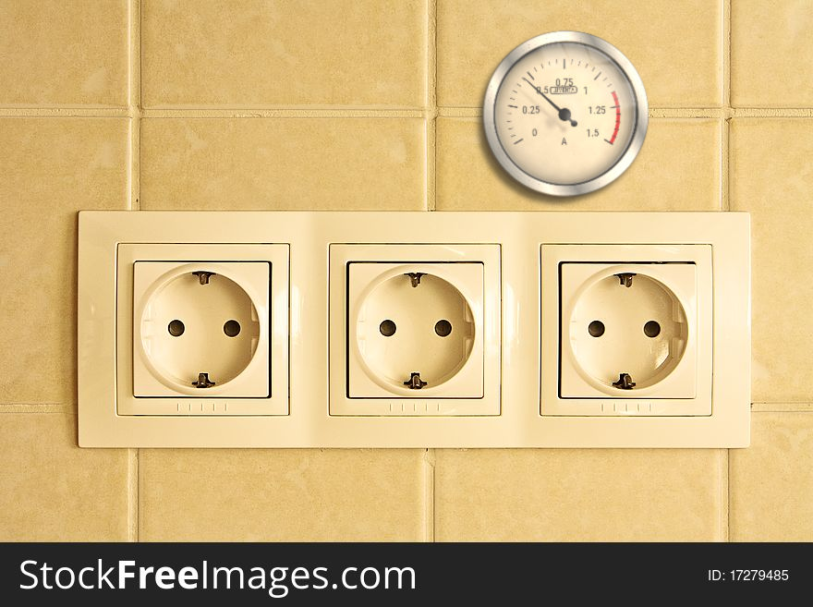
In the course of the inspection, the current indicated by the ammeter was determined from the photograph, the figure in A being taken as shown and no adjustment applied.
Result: 0.45 A
